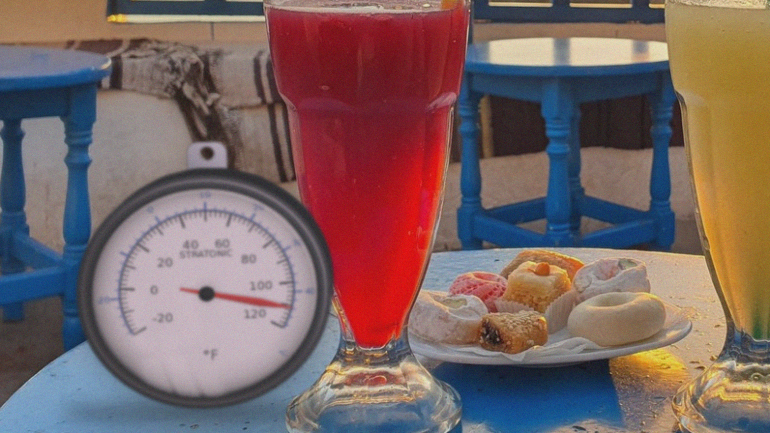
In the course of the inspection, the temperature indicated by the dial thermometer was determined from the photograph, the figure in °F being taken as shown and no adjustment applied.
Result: 110 °F
